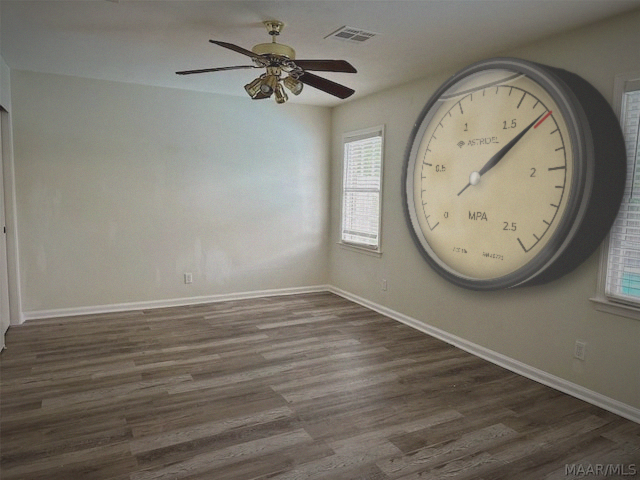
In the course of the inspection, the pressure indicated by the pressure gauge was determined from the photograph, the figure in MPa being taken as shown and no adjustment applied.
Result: 1.7 MPa
